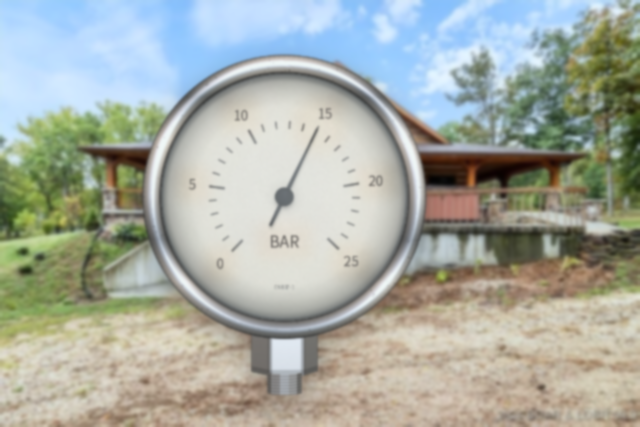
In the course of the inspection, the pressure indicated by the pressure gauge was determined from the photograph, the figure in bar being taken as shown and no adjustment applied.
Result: 15 bar
